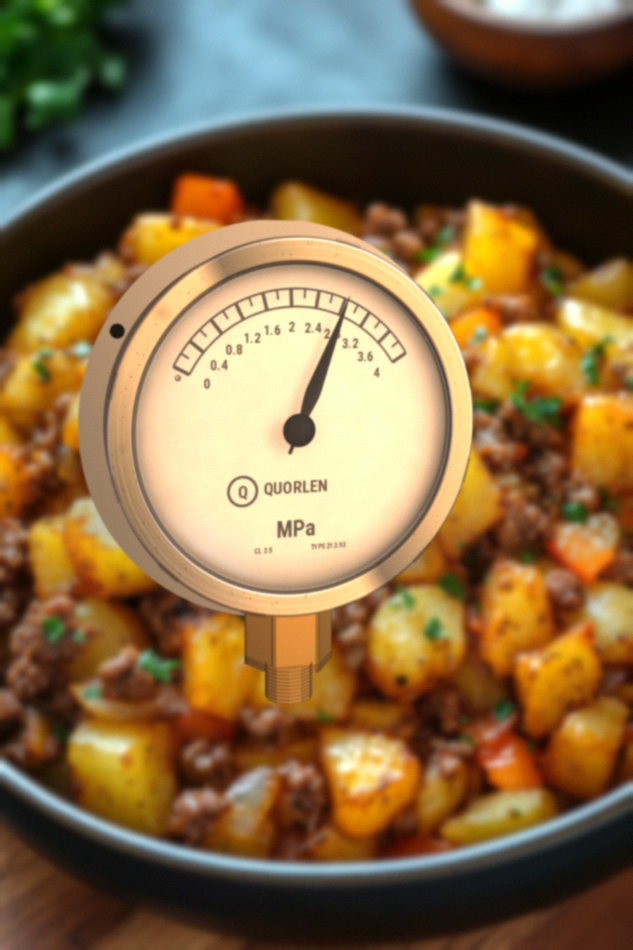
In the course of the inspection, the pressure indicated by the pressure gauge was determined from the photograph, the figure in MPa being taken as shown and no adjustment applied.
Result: 2.8 MPa
